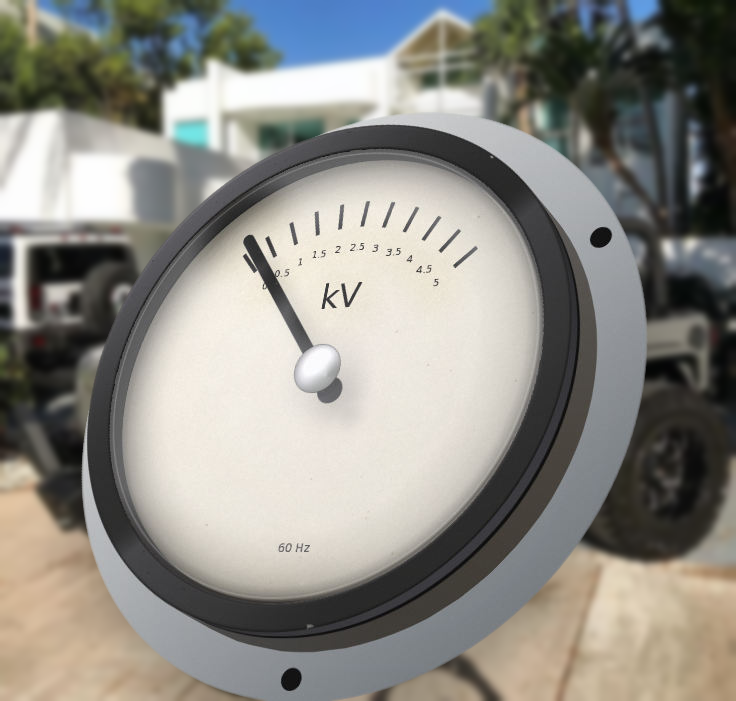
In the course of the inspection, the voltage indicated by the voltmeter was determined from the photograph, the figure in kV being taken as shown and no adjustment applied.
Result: 0.25 kV
